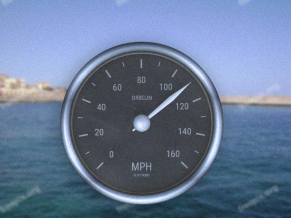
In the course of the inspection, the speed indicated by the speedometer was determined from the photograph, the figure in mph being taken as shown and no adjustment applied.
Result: 110 mph
